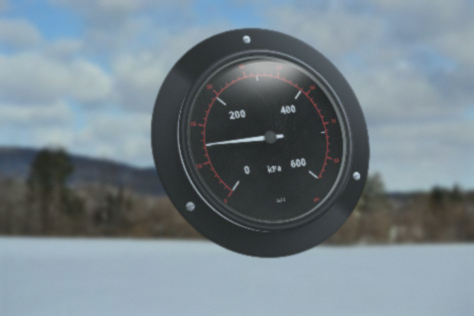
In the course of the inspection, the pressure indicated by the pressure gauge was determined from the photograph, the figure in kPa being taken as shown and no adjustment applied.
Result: 100 kPa
